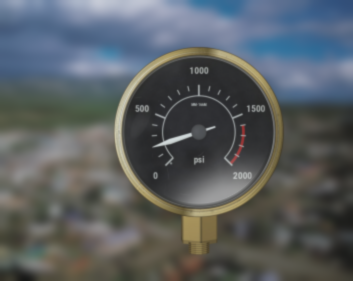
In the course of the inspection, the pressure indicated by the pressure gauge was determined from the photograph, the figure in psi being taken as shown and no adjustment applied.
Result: 200 psi
